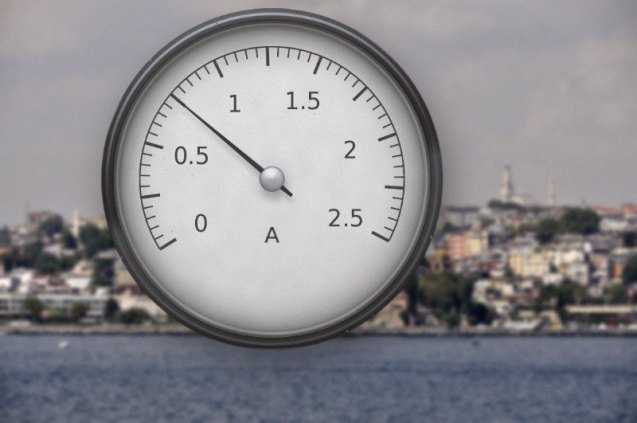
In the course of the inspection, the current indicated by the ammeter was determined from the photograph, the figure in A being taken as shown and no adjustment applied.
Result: 0.75 A
